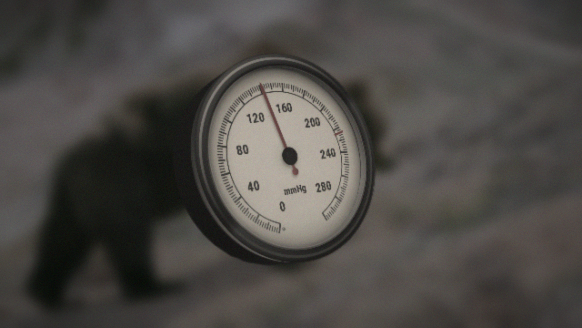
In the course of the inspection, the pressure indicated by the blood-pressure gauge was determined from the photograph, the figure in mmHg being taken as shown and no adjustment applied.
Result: 140 mmHg
